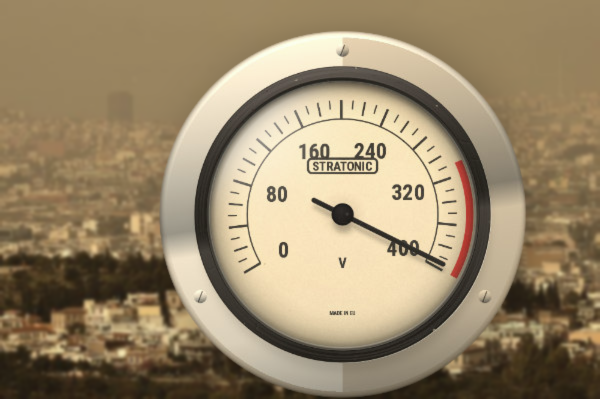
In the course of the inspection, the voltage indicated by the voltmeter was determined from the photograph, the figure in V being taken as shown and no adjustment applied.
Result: 395 V
